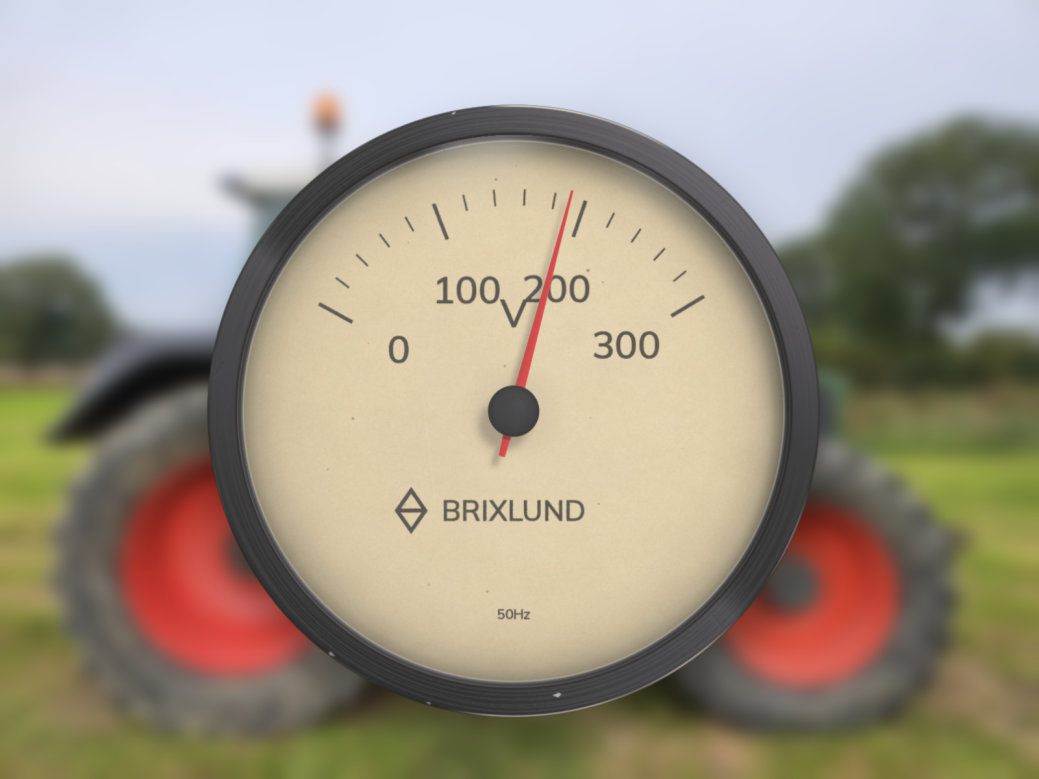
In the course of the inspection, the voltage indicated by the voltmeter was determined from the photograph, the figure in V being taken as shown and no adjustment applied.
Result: 190 V
